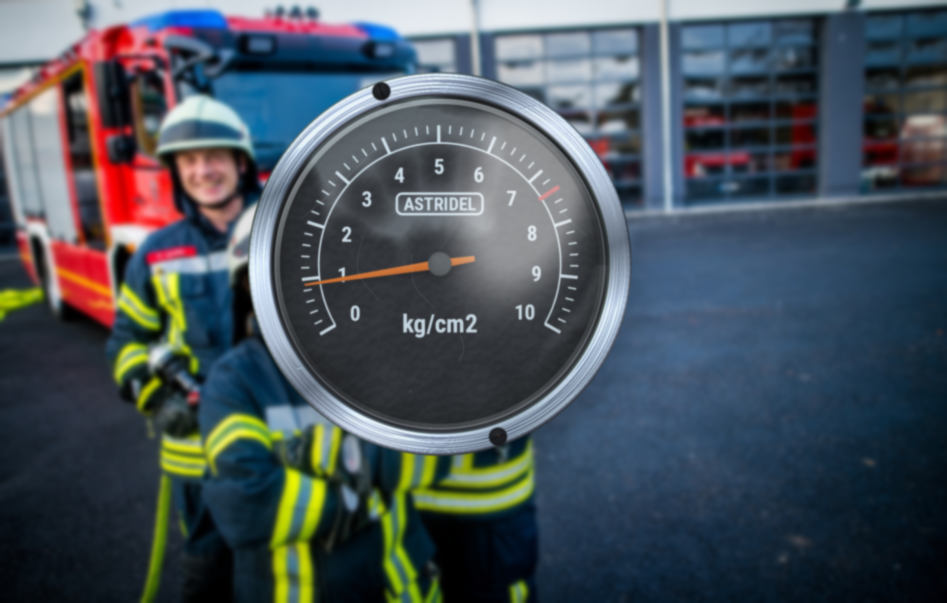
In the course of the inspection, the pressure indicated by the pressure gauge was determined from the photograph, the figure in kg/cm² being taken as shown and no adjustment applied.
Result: 0.9 kg/cm²
